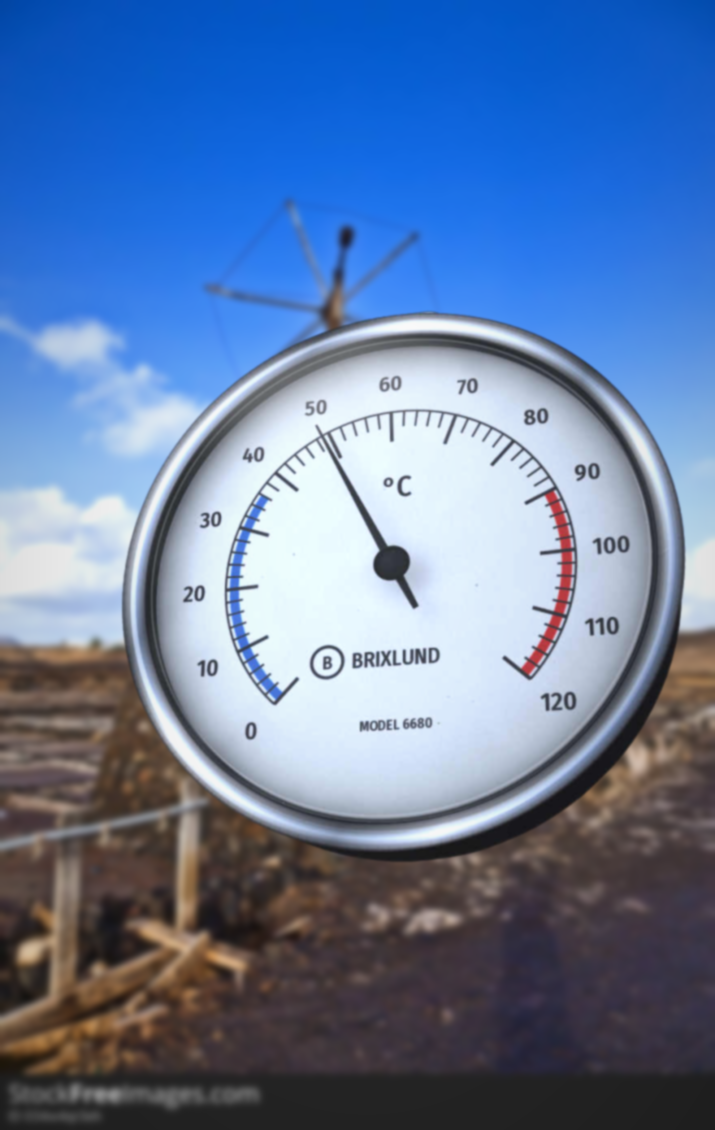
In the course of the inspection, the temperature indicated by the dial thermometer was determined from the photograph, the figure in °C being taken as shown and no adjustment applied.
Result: 49 °C
